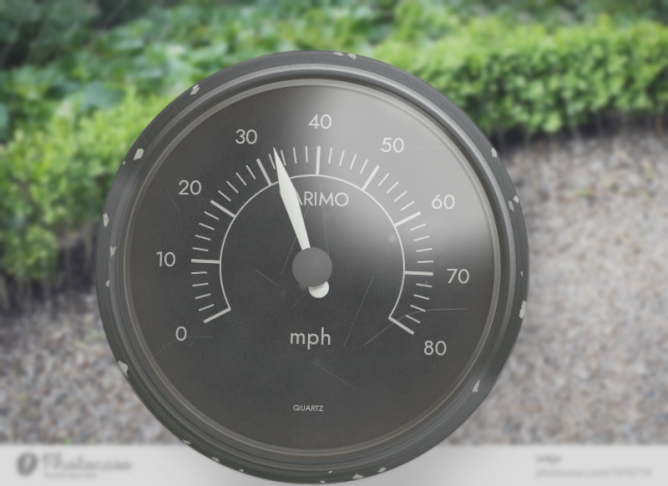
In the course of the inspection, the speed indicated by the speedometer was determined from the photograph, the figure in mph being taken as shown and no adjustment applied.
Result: 33 mph
